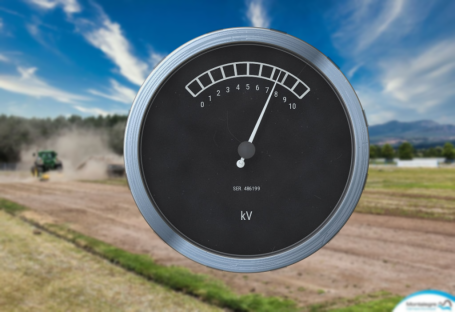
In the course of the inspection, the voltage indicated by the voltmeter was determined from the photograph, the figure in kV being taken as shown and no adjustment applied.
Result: 7.5 kV
